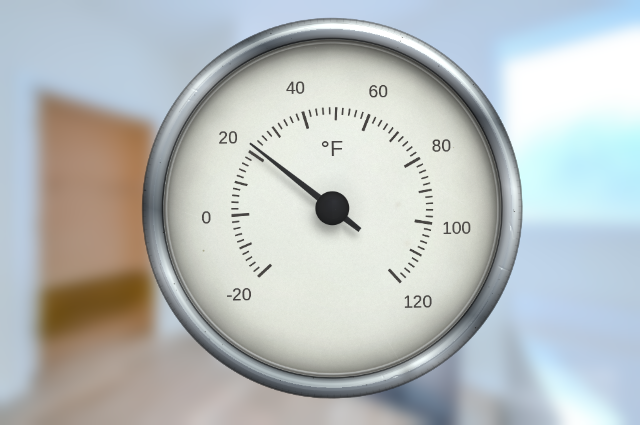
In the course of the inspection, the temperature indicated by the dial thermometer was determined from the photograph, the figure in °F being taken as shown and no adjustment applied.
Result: 22 °F
